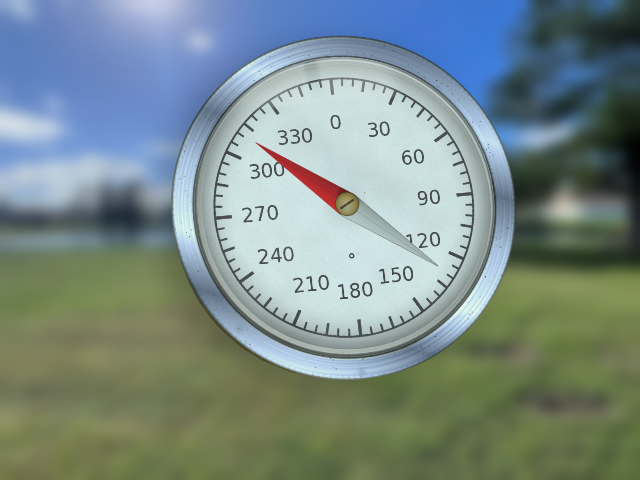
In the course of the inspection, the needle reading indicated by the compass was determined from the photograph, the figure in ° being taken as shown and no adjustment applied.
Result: 310 °
